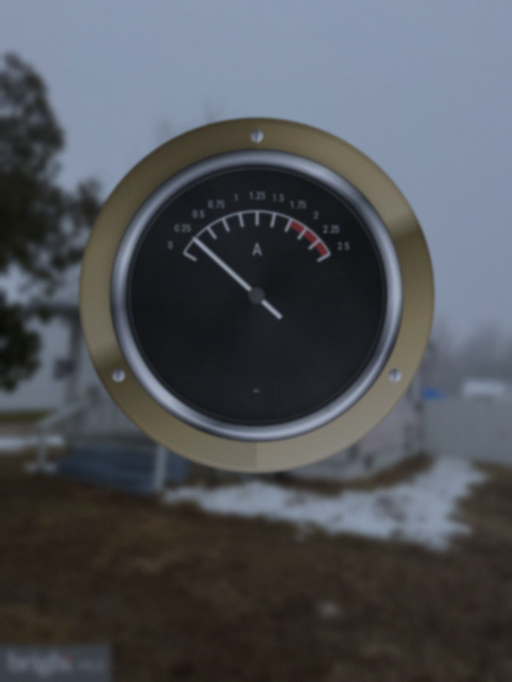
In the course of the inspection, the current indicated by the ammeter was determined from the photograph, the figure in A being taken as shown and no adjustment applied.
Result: 0.25 A
